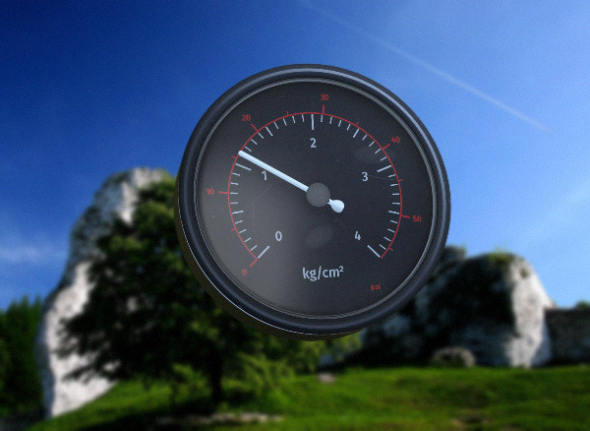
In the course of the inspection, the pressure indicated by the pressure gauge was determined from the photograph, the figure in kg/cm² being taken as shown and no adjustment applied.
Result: 1.1 kg/cm²
